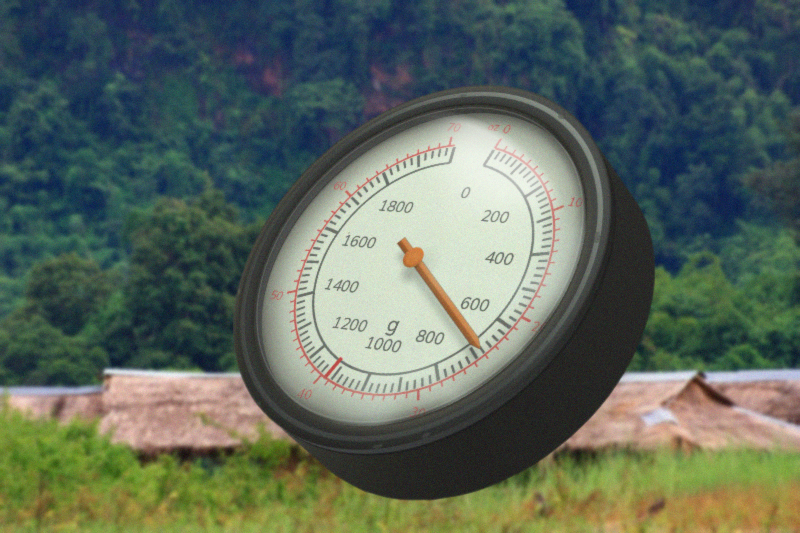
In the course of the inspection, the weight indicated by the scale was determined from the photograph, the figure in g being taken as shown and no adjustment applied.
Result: 680 g
